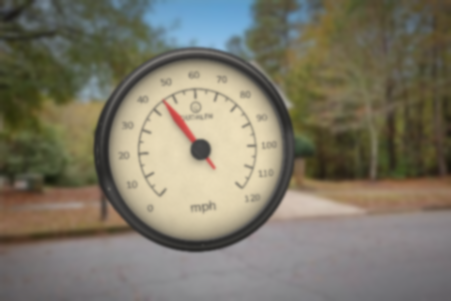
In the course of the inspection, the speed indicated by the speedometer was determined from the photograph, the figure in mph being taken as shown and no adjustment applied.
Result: 45 mph
